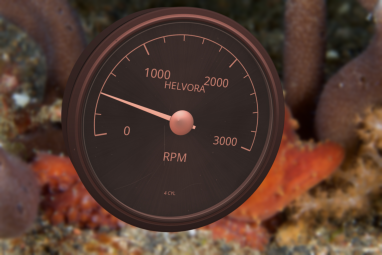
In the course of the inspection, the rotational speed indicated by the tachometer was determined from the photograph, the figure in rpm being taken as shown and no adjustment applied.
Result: 400 rpm
